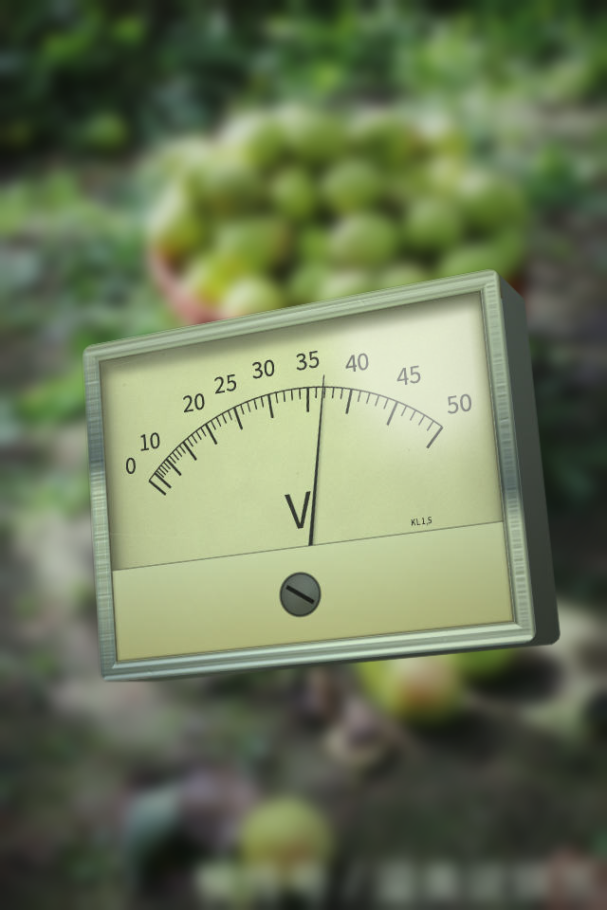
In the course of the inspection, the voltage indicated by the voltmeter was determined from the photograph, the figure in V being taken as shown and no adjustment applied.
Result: 37 V
